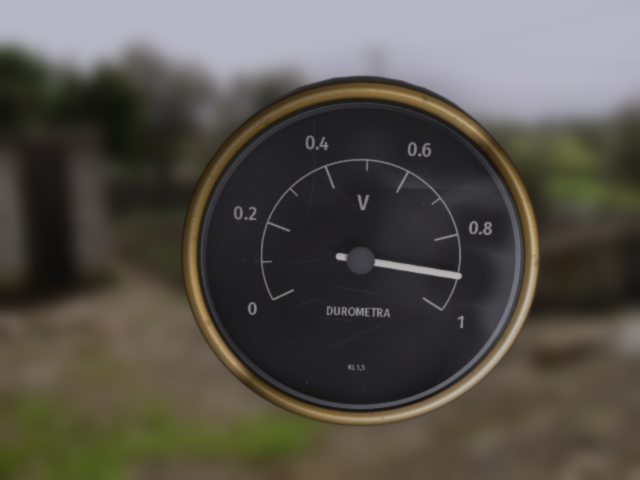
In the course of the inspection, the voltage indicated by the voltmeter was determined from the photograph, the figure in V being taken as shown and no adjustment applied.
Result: 0.9 V
